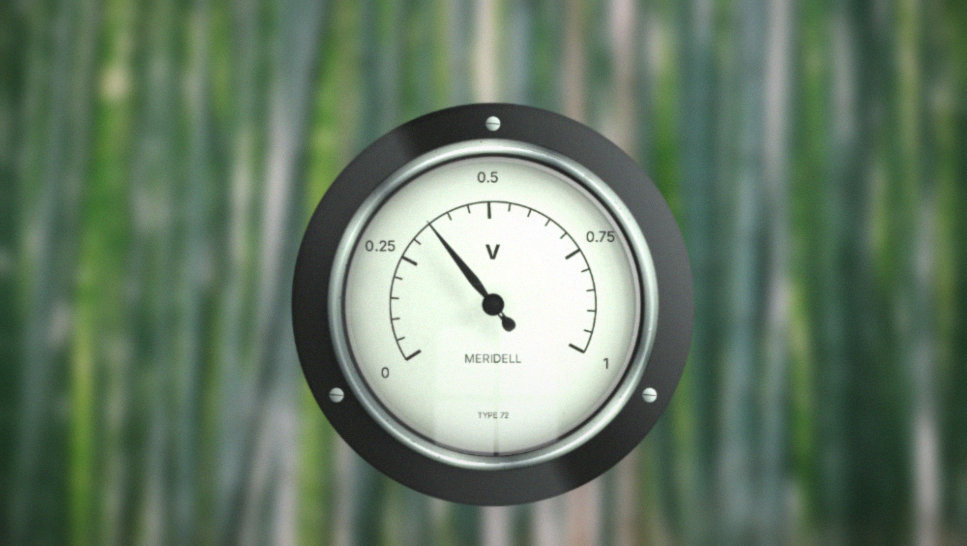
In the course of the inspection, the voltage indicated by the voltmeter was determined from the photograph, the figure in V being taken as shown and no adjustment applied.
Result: 0.35 V
